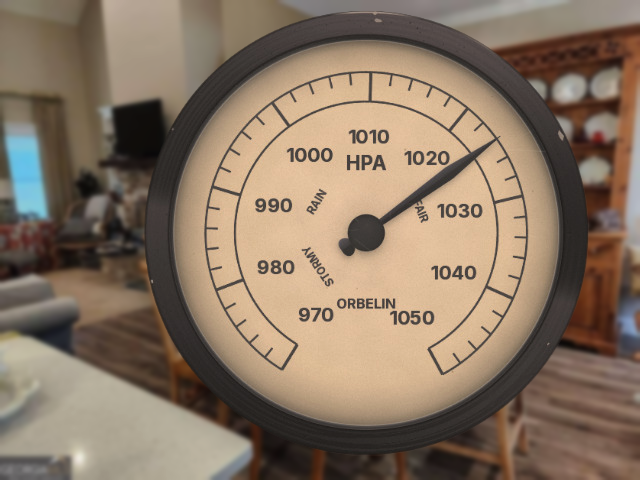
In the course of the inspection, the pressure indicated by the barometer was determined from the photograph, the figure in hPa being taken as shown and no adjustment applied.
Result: 1024 hPa
